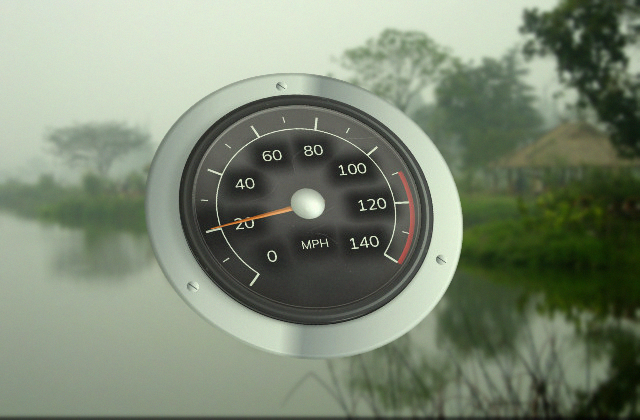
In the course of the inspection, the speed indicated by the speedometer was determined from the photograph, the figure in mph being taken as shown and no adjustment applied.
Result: 20 mph
